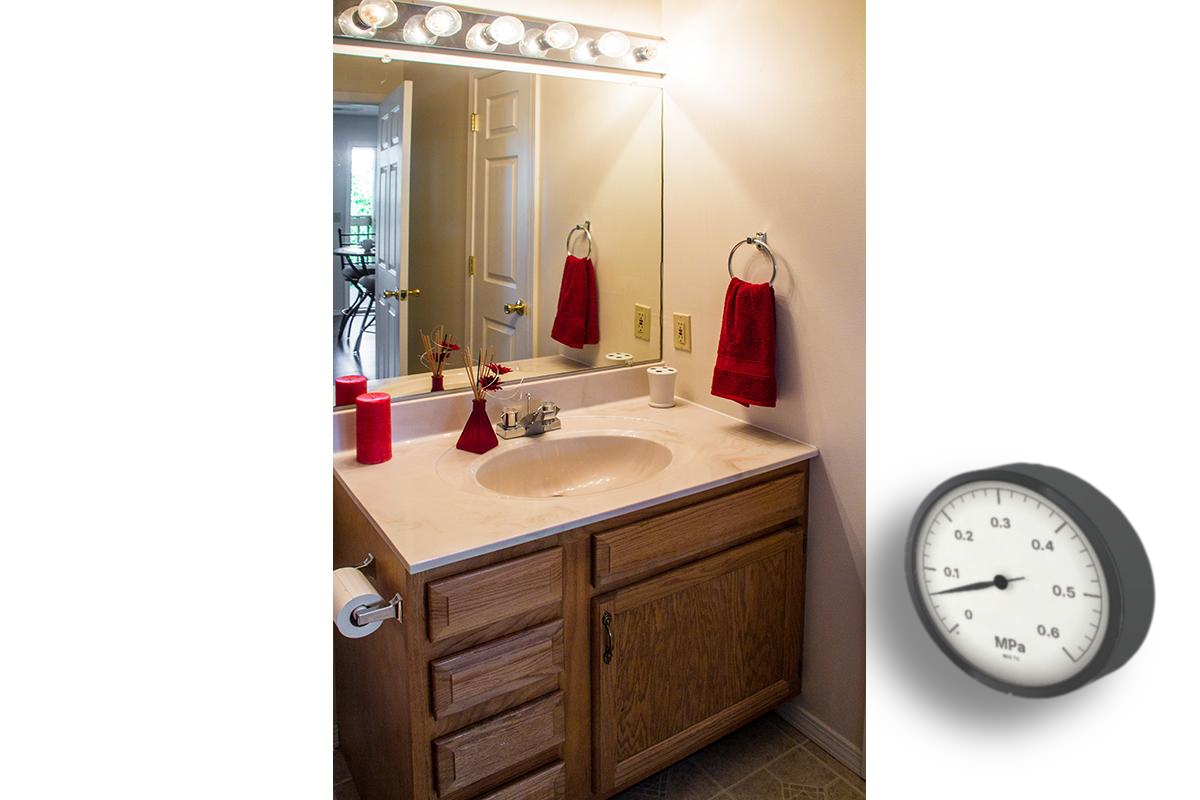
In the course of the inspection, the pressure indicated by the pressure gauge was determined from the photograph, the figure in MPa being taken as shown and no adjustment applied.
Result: 0.06 MPa
